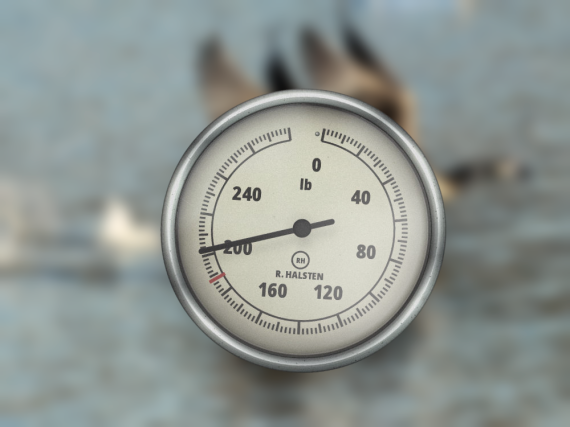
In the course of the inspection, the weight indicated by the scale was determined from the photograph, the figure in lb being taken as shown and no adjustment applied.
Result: 202 lb
